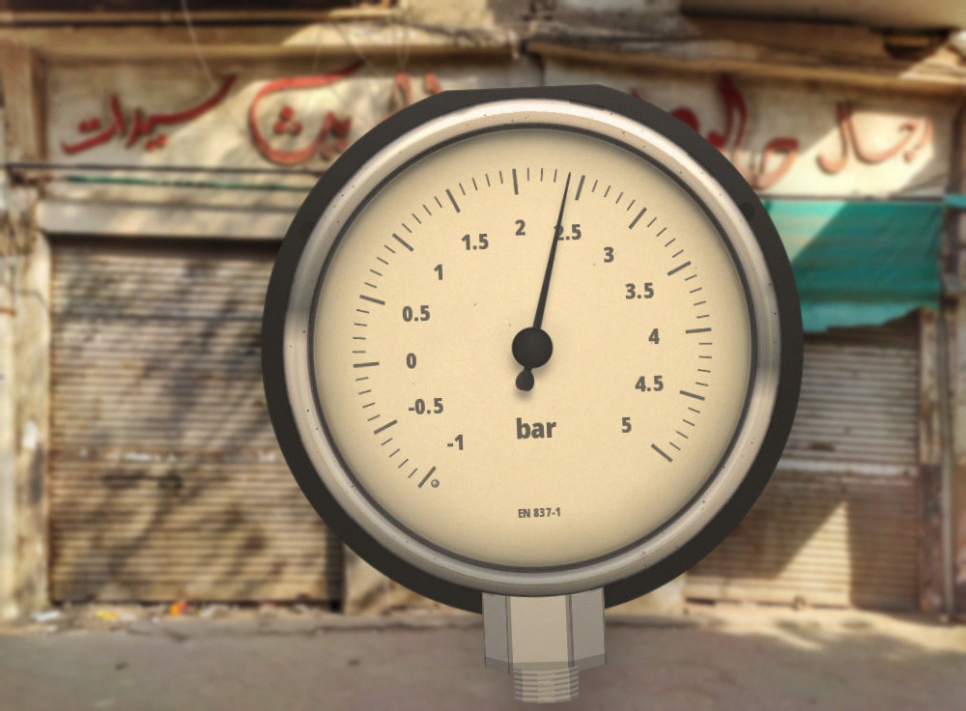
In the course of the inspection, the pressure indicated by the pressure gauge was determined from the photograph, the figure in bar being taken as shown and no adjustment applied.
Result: 2.4 bar
